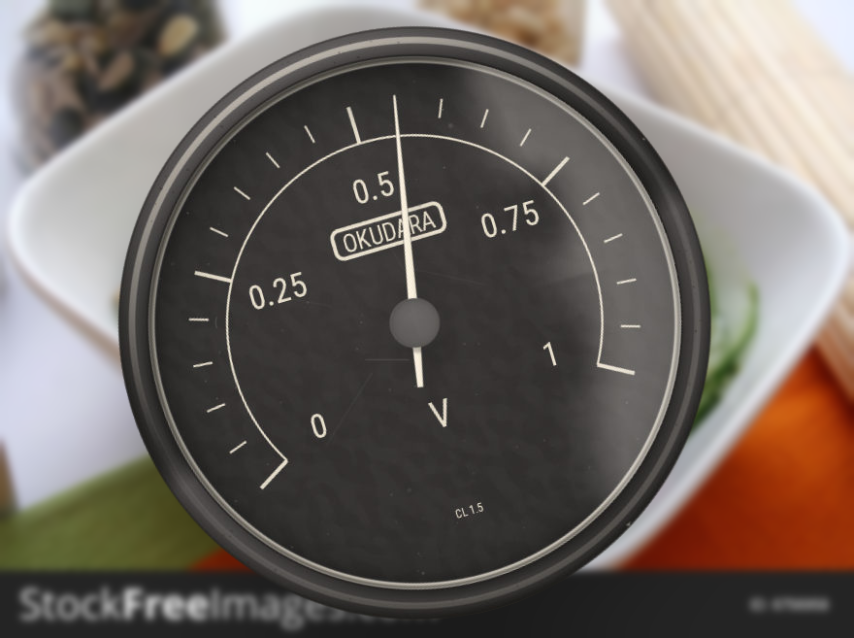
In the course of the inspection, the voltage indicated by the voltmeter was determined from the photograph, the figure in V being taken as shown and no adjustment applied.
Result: 0.55 V
